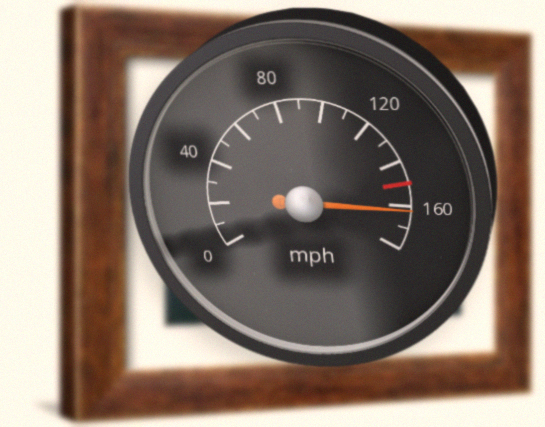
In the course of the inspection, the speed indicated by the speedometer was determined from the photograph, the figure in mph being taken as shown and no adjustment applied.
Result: 160 mph
